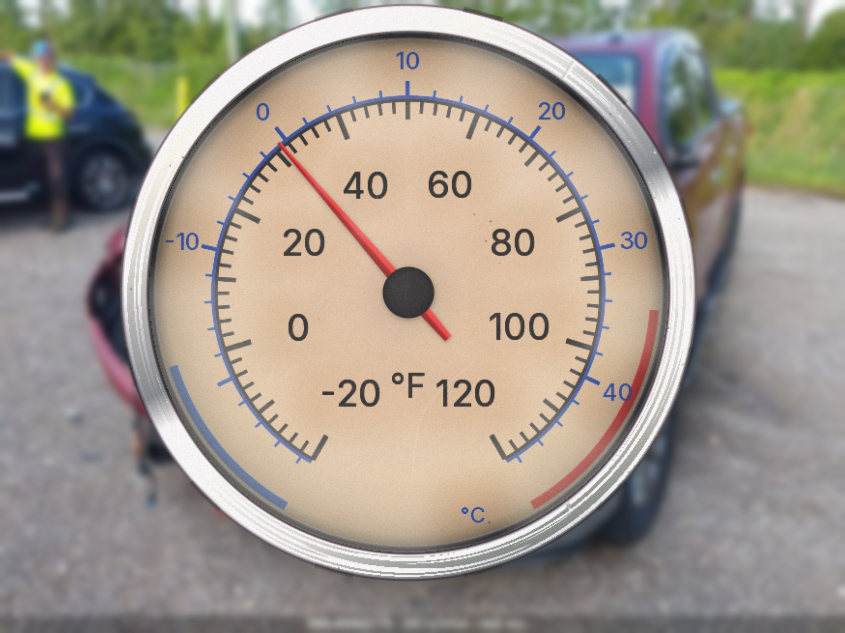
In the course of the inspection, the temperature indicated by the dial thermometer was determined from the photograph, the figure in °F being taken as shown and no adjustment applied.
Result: 31 °F
